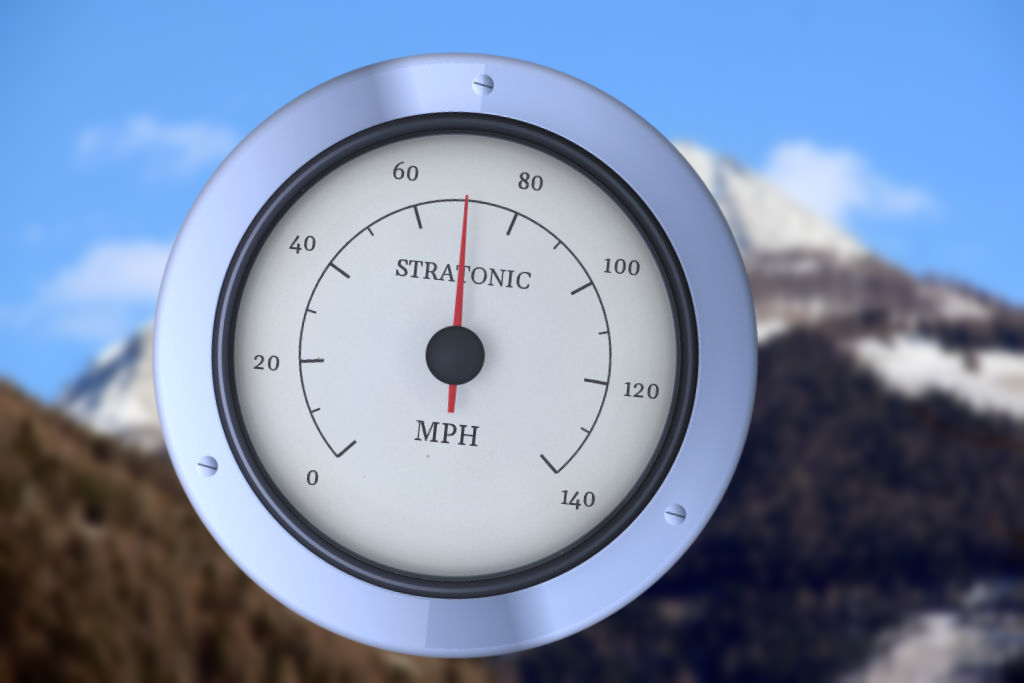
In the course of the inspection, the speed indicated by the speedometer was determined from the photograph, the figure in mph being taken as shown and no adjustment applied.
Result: 70 mph
